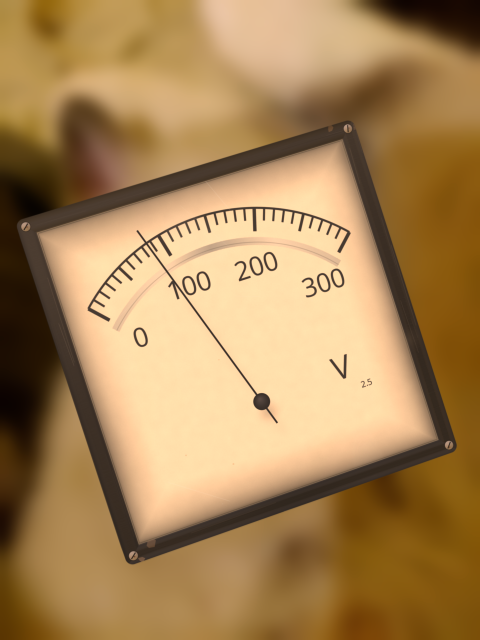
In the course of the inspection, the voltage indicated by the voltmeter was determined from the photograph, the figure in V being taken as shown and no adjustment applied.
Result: 85 V
